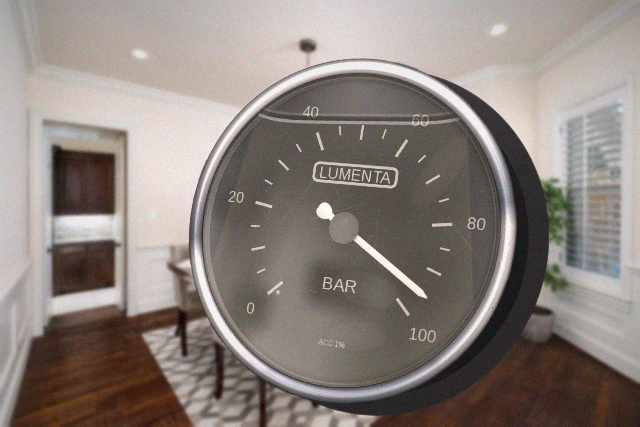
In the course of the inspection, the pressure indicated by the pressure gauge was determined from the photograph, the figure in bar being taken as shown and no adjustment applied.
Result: 95 bar
